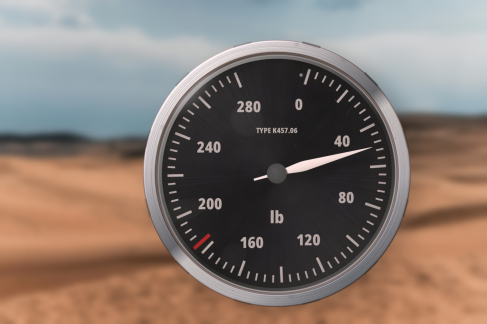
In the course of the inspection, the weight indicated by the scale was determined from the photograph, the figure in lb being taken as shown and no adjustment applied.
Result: 50 lb
